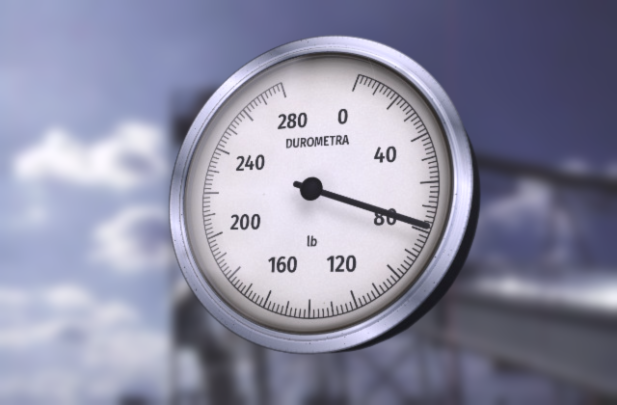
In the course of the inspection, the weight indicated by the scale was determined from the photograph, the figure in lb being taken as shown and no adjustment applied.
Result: 78 lb
